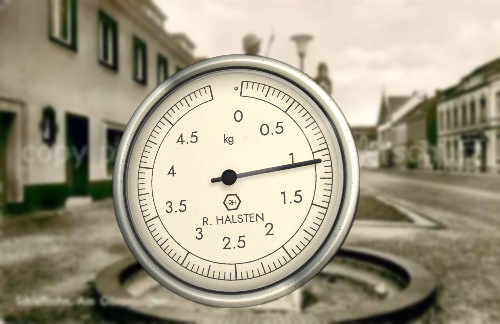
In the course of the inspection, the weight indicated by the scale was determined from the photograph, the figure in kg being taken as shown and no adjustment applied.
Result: 1.1 kg
